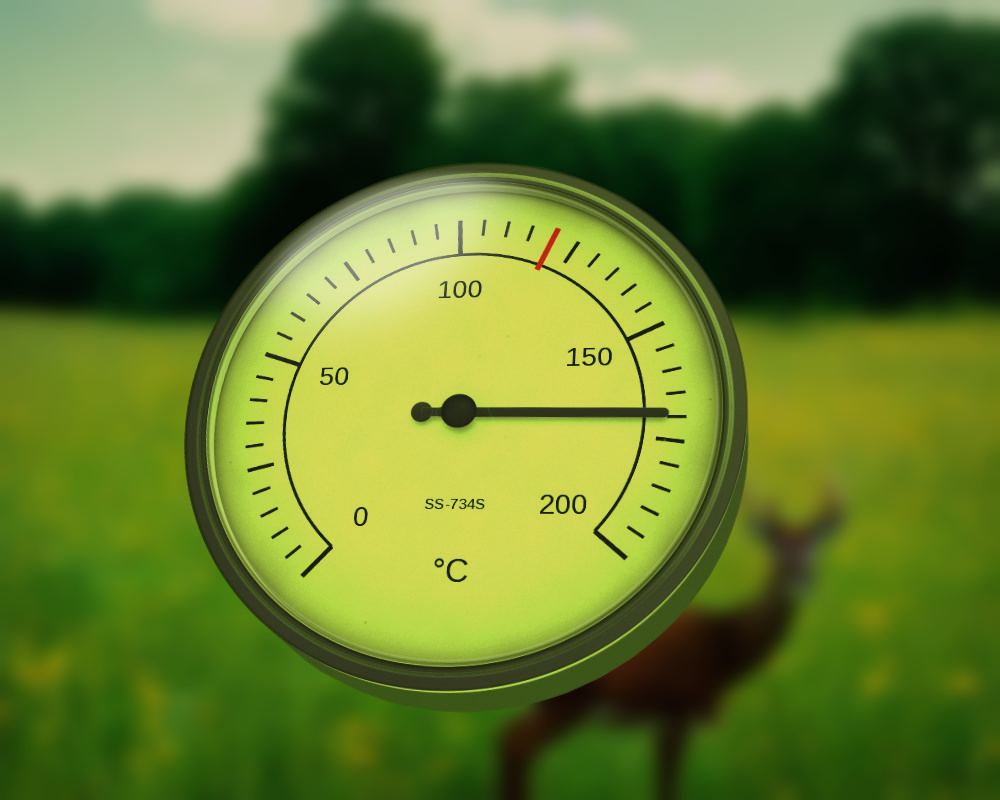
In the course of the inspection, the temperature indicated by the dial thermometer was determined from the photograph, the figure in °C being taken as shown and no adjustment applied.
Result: 170 °C
